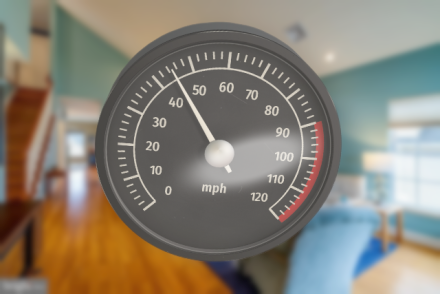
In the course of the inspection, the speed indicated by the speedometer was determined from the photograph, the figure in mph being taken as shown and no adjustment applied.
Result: 45 mph
